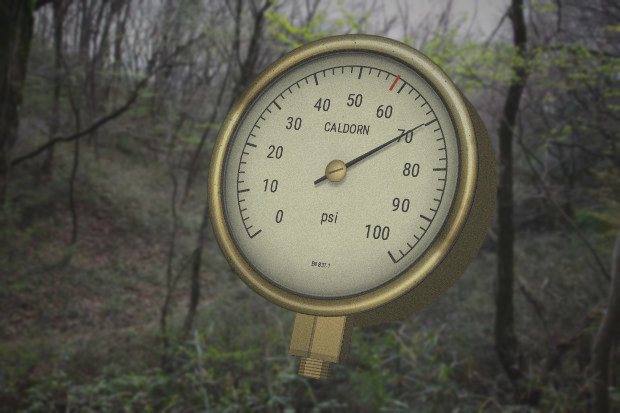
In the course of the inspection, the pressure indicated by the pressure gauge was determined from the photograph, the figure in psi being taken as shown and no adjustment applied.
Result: 70 psi
